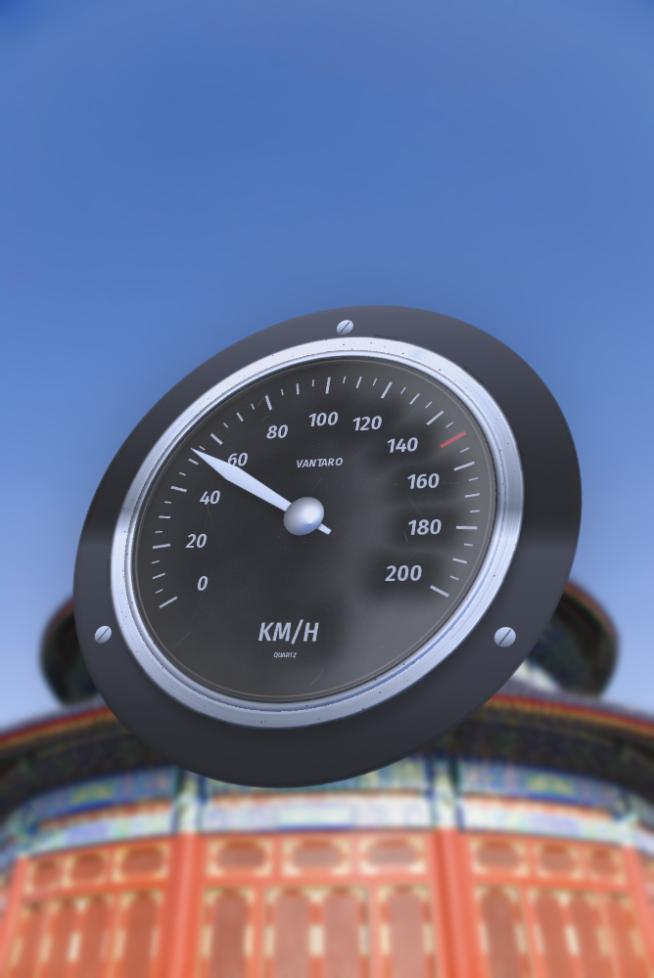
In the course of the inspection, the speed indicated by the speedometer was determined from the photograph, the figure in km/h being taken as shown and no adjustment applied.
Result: 52.5 km/h
